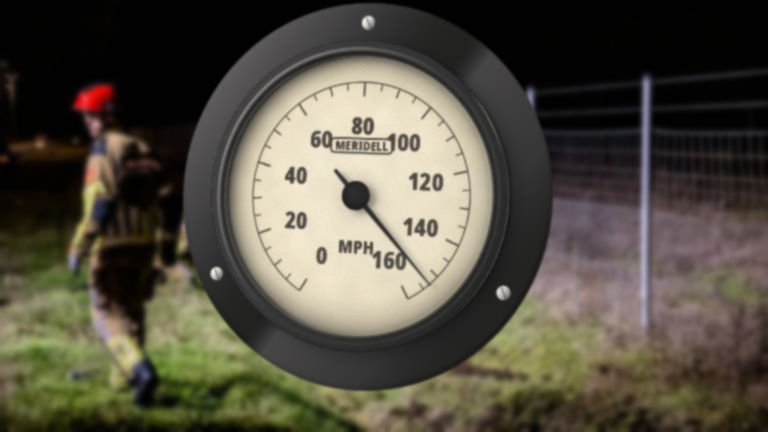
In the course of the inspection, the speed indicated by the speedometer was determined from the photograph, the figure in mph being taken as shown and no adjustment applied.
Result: 152.5 mph
